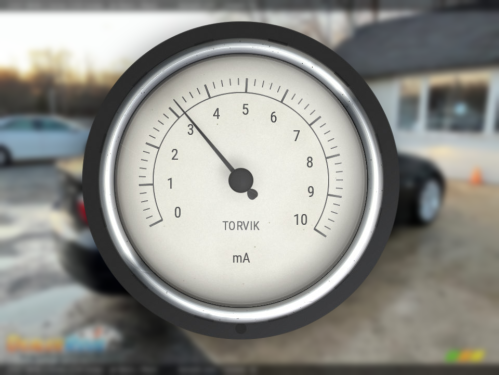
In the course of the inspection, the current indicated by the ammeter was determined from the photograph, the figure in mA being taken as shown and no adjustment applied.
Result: 3.2 mA
